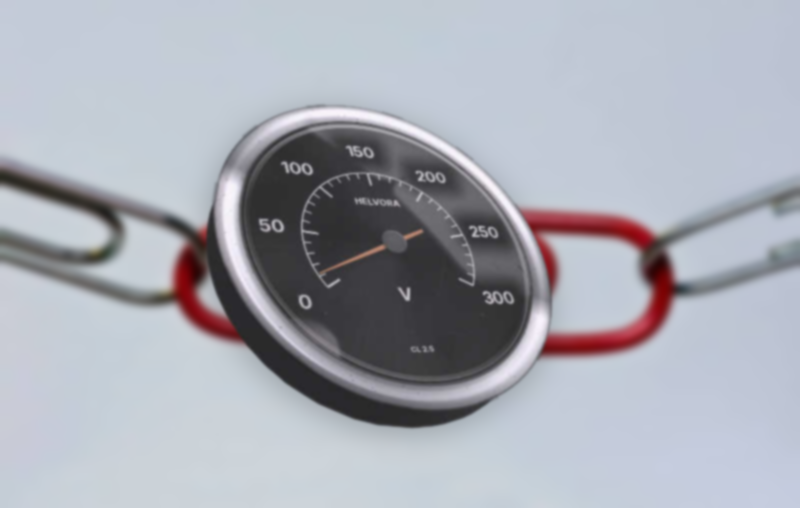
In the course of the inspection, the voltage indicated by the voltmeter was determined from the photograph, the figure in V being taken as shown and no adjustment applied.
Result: 10 V
